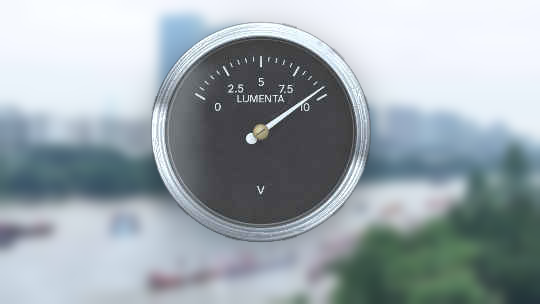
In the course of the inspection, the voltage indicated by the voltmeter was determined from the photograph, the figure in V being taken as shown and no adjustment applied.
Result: 9.5 V
